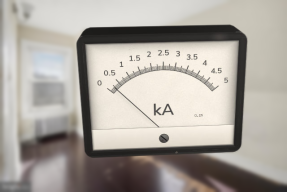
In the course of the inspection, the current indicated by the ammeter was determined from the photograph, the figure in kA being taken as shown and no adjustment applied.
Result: 0.25 kA
